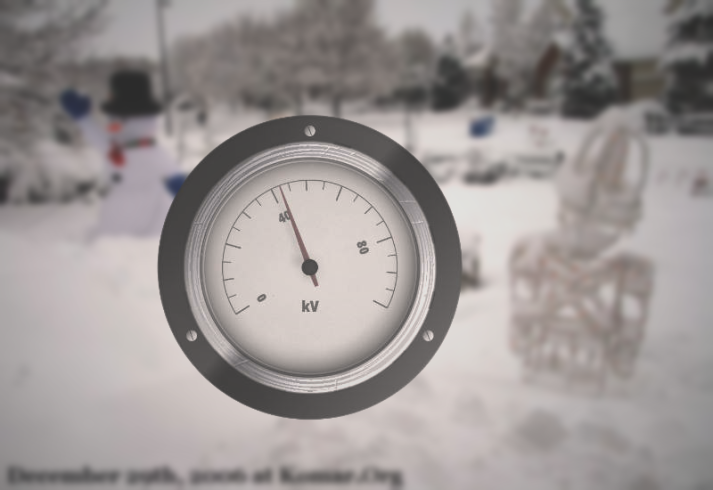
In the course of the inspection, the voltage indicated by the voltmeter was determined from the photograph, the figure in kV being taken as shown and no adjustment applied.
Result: 42.5 kV
